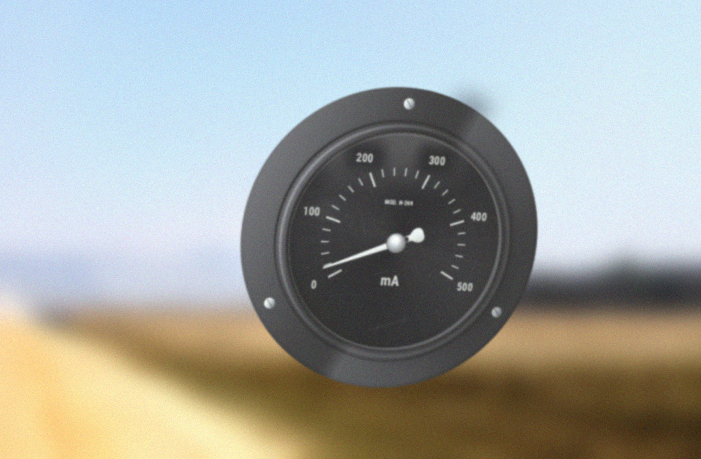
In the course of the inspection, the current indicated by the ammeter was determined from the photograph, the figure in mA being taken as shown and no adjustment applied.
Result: 20 mA
